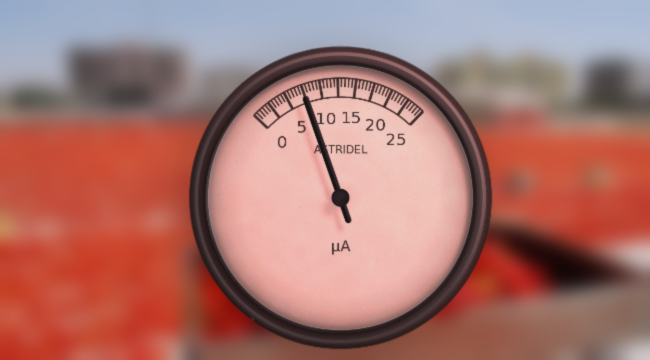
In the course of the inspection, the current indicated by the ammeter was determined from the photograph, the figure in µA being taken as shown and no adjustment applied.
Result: 7.5 µA
